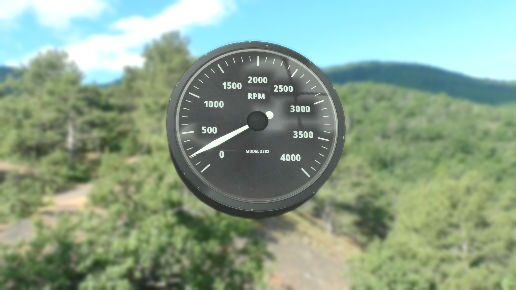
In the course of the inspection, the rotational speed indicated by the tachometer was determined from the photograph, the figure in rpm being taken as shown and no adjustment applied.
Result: 200 rpm
